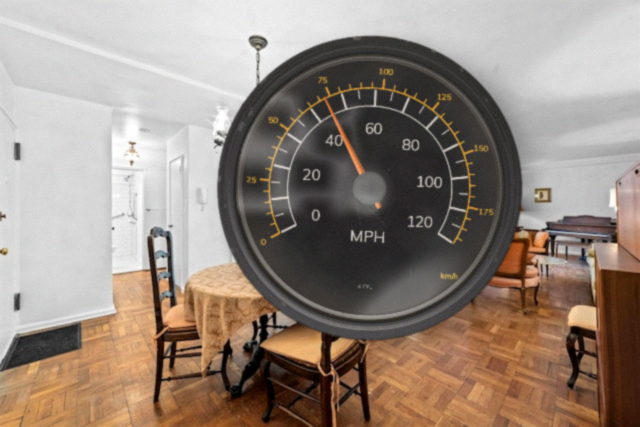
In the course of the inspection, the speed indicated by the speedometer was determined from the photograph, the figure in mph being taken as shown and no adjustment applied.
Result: 45 mph
